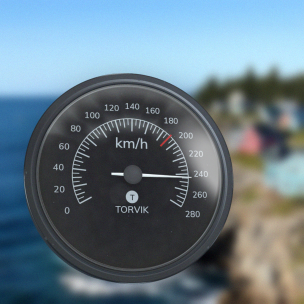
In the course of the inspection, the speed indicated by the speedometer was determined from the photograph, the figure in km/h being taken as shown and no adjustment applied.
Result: 245 km/h
